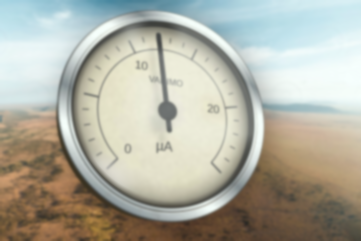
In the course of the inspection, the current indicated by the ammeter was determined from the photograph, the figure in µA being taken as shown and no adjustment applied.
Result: 12 µA
